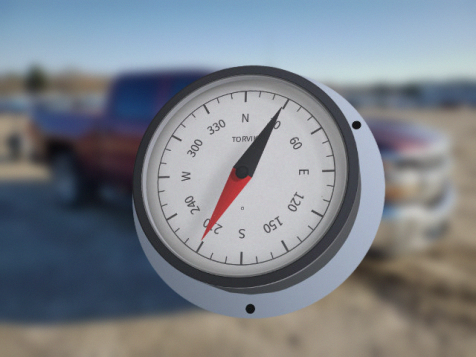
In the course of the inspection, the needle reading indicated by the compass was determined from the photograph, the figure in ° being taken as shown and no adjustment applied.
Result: 210 °
